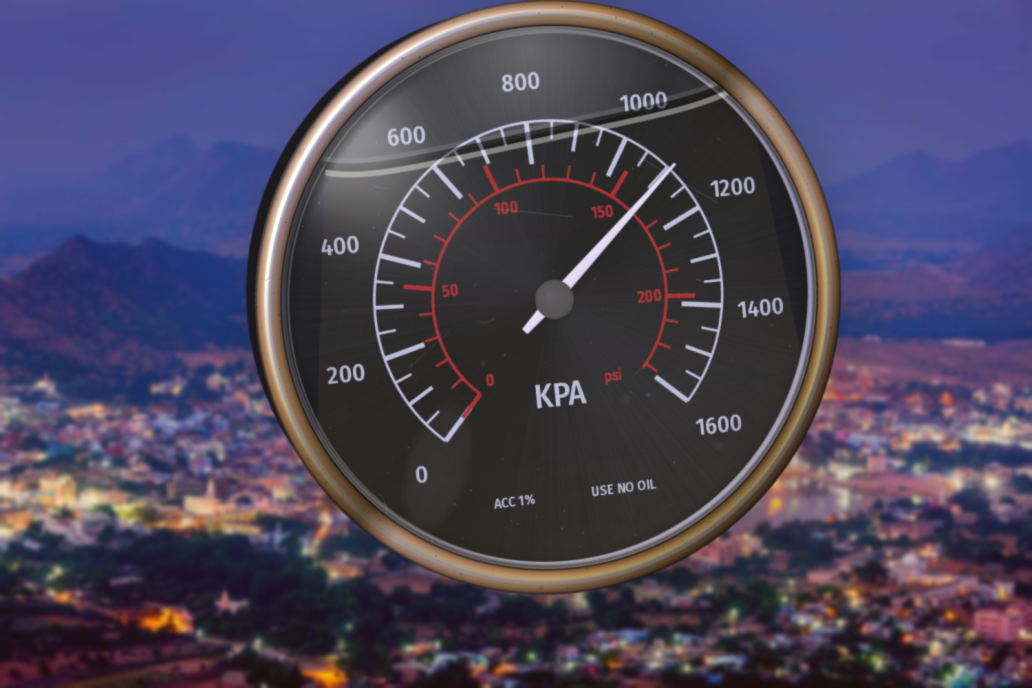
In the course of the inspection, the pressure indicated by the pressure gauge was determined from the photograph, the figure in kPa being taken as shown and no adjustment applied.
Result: 1100 kPa
